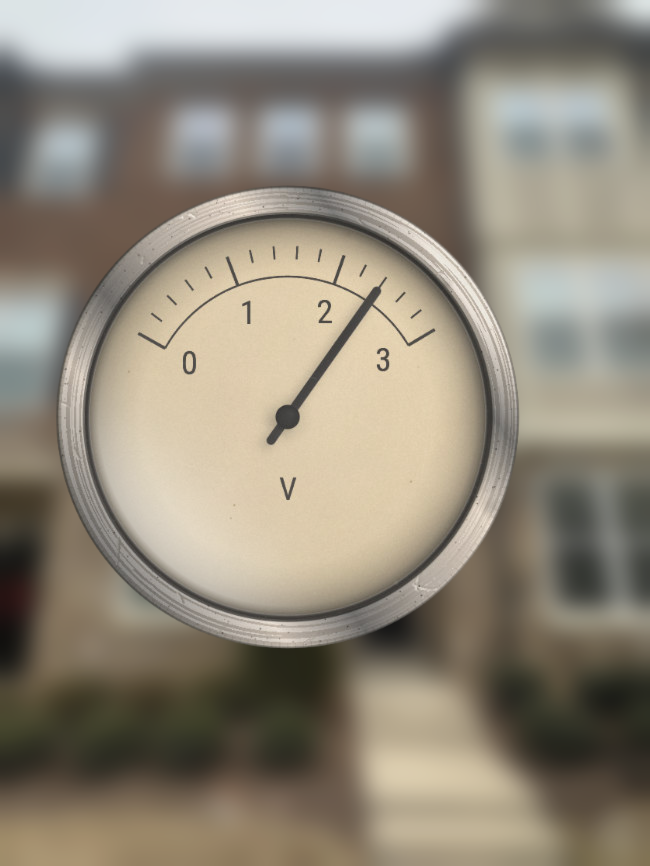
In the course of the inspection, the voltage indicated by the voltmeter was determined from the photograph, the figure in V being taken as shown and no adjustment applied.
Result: 2.4 V
